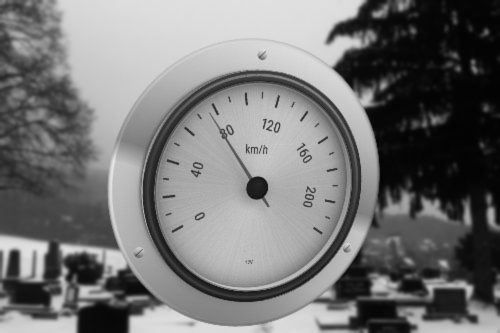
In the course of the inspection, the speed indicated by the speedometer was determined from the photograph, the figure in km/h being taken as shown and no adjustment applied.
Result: 75 km/h
